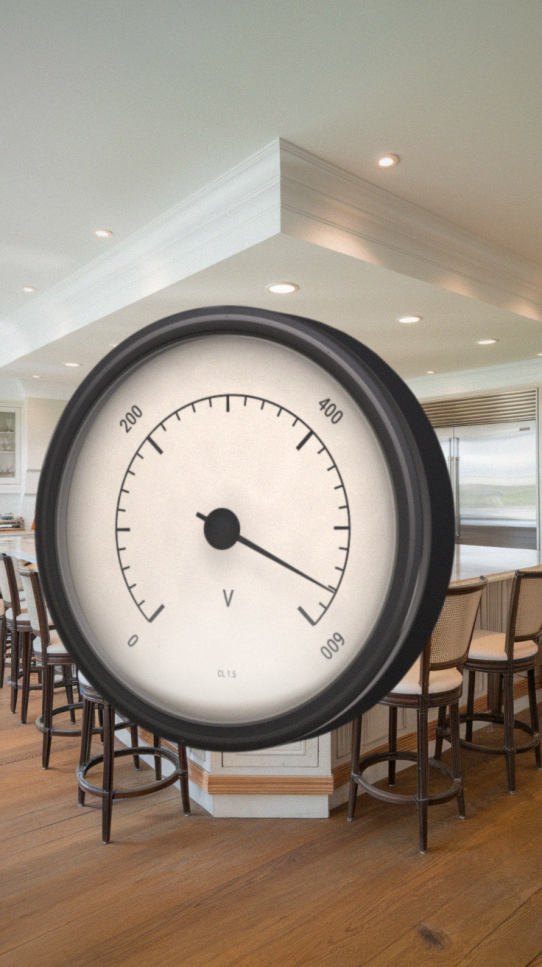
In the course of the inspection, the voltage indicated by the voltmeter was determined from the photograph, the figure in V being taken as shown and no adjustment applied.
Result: 560 V
